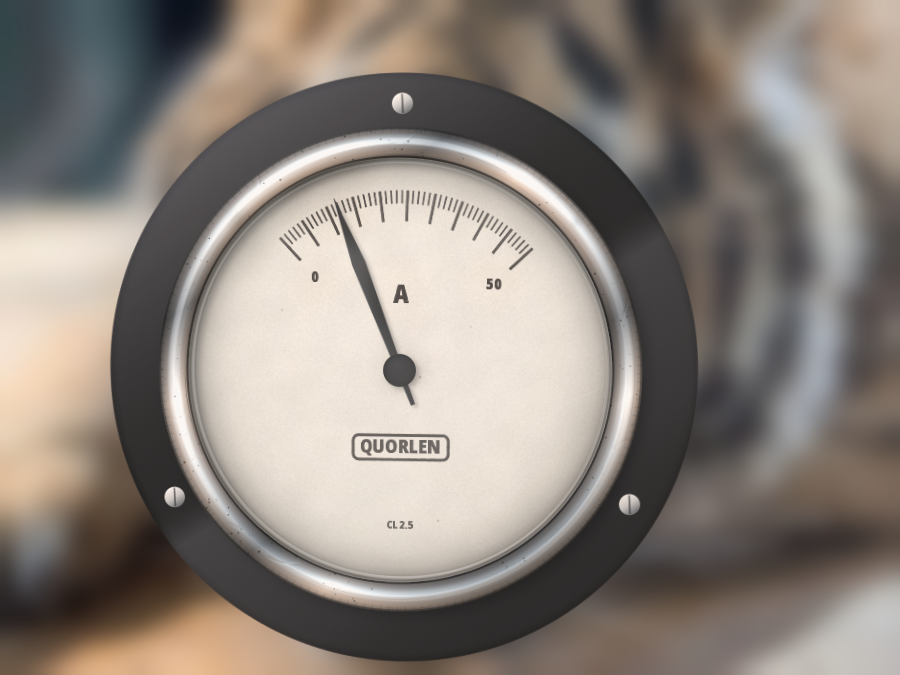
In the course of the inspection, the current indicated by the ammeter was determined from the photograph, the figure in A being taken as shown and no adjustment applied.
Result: 12 A
